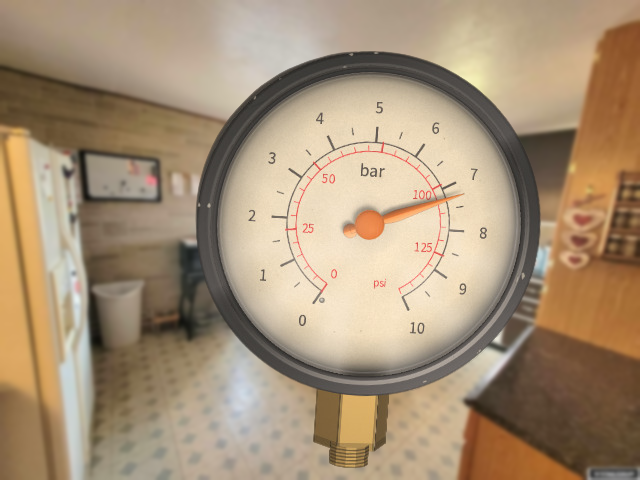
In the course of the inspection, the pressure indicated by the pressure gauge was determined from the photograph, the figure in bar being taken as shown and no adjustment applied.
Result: 7.25 bar
